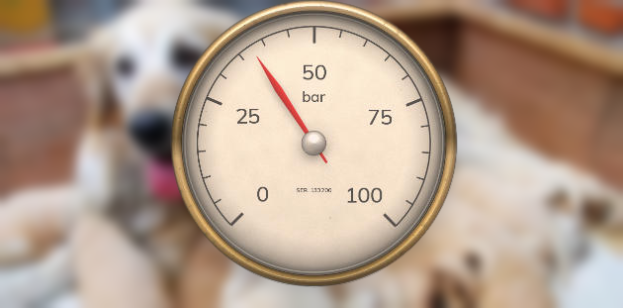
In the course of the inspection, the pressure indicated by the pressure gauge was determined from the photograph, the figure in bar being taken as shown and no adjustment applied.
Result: 37.5 bar
